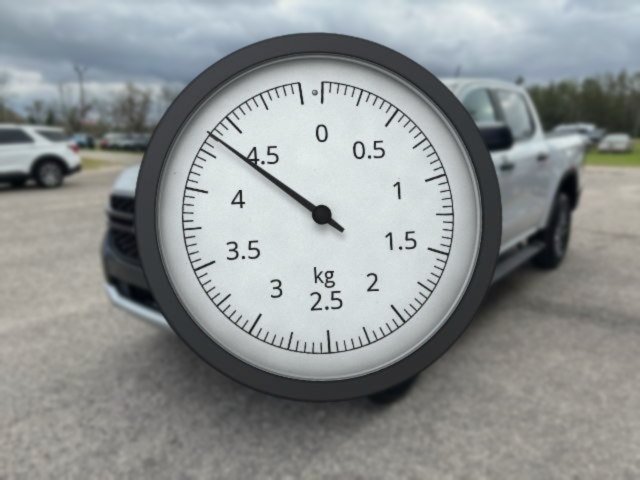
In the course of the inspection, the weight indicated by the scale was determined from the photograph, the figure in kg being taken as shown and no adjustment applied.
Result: 4.35 kg
